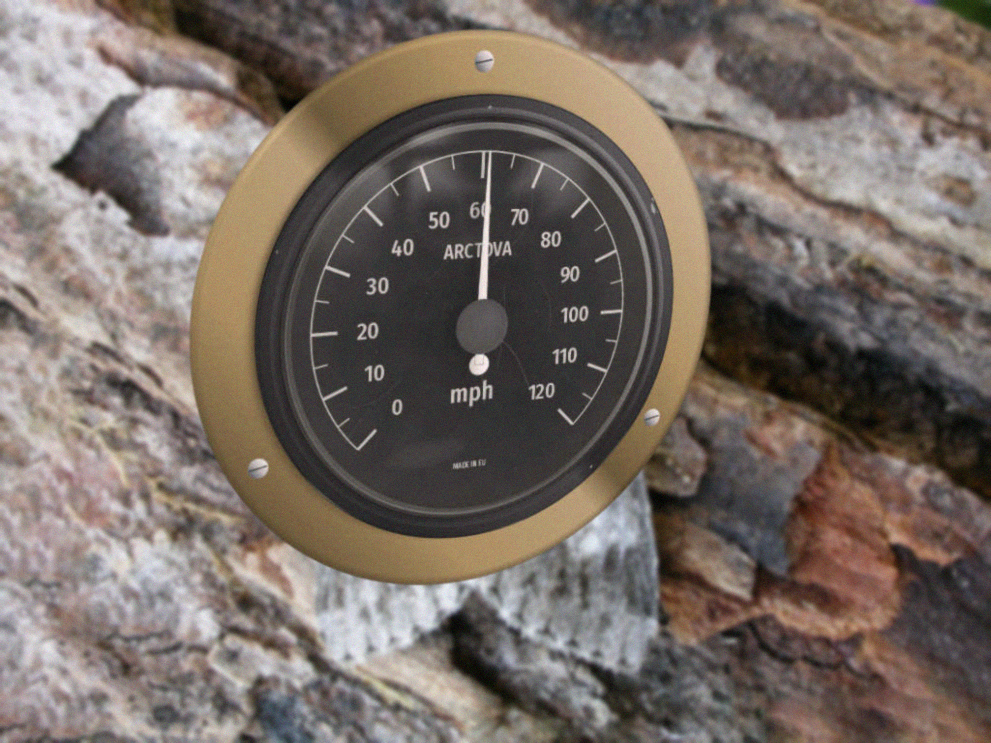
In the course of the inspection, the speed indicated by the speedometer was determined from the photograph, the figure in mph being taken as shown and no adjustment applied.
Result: 60 mph
